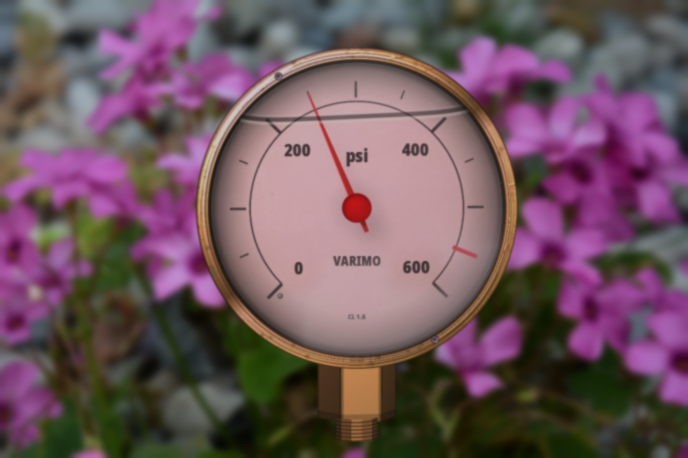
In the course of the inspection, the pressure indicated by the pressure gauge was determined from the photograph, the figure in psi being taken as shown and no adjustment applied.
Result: 250 psi
